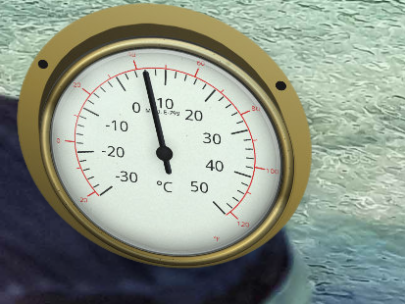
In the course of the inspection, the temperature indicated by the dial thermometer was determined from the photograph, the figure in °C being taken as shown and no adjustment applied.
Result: 6 °C
